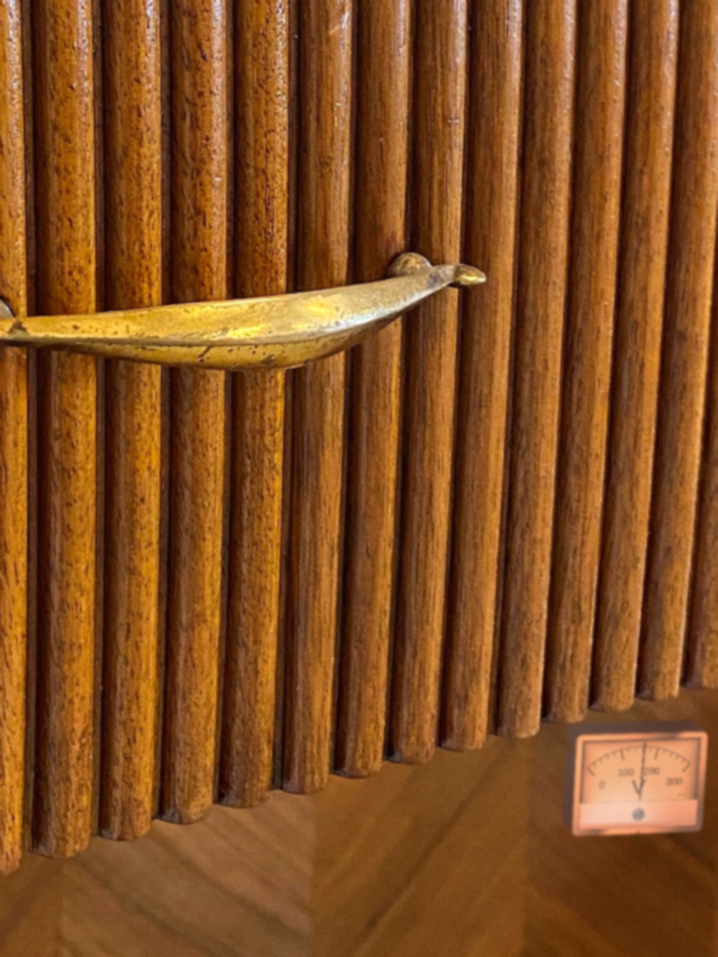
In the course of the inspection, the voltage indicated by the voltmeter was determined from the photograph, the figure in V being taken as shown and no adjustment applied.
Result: 160 V
